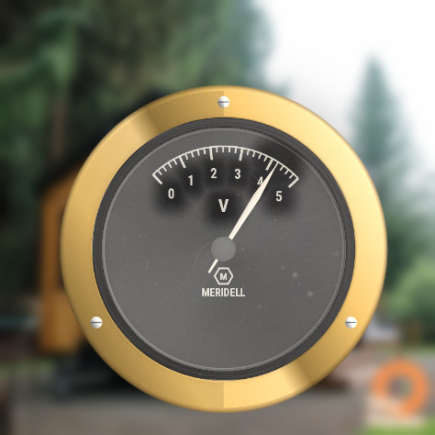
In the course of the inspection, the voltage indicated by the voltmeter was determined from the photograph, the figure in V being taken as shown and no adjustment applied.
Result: 4.2 V
